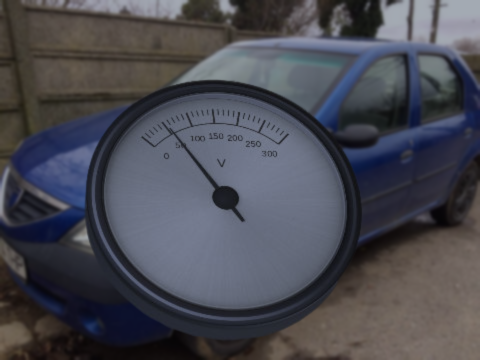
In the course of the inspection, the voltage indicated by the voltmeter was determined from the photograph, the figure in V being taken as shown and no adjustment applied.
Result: 50 V
